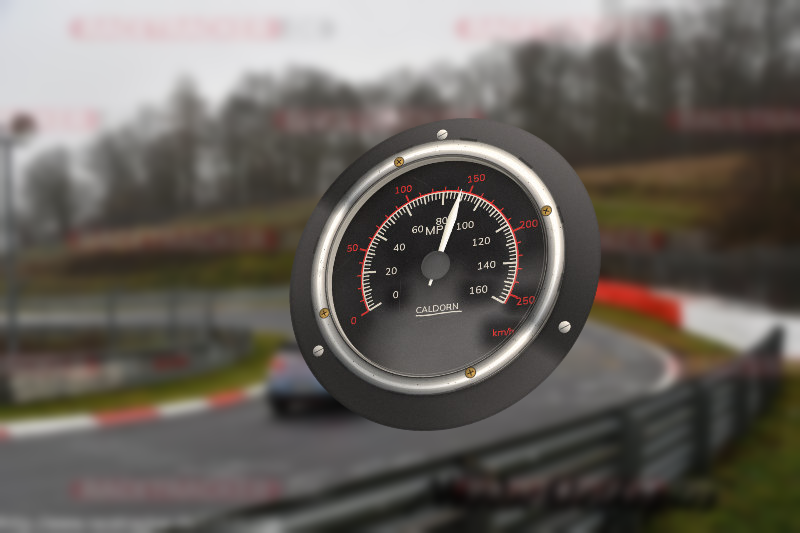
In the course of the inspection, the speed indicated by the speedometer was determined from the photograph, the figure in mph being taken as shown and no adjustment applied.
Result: 90 mph
